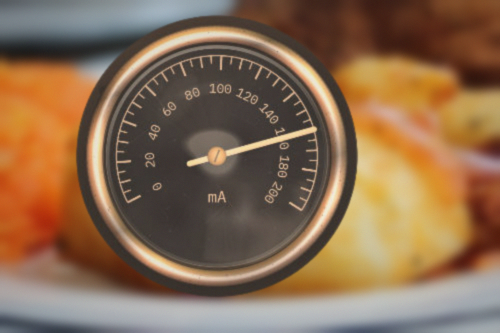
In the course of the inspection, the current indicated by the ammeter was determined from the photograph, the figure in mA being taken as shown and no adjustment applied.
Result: 160 mA
